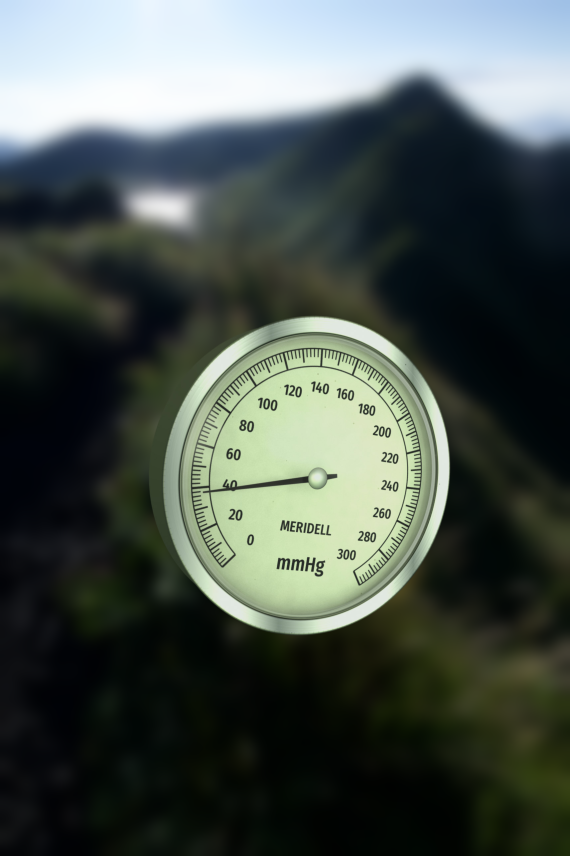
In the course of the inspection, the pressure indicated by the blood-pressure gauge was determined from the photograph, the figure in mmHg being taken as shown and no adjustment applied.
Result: 38 mmHg
